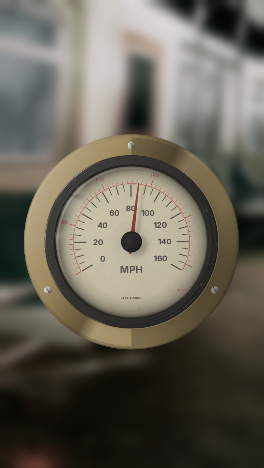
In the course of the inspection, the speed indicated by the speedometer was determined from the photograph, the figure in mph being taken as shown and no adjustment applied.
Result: 85 mph
